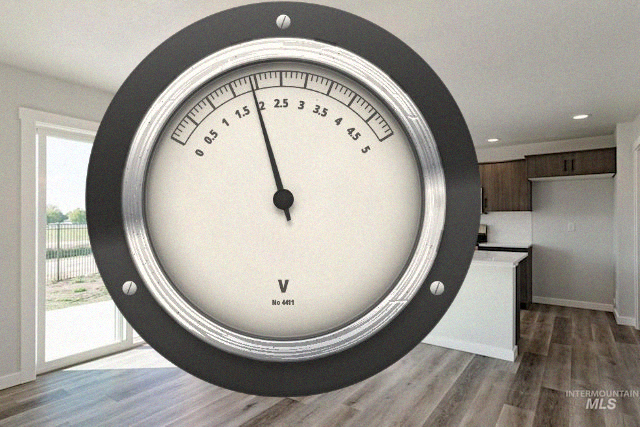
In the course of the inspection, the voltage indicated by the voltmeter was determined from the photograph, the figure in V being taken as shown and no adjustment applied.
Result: 1.9 V
